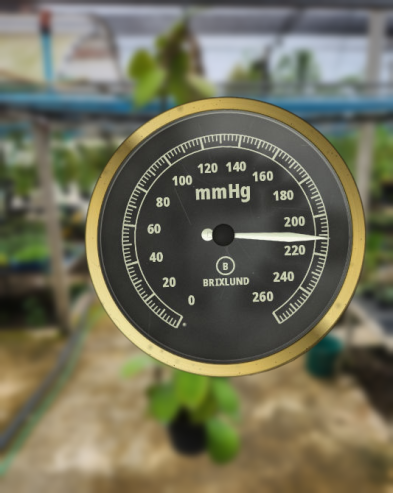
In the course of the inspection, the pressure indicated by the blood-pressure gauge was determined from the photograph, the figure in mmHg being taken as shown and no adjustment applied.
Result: 212 mmHg
